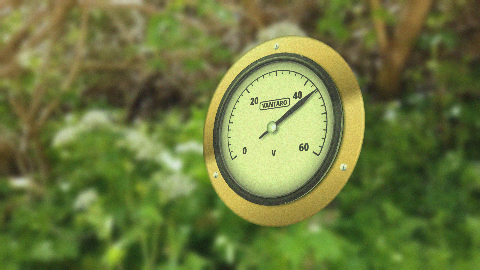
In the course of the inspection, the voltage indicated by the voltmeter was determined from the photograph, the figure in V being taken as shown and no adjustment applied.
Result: 44 V
